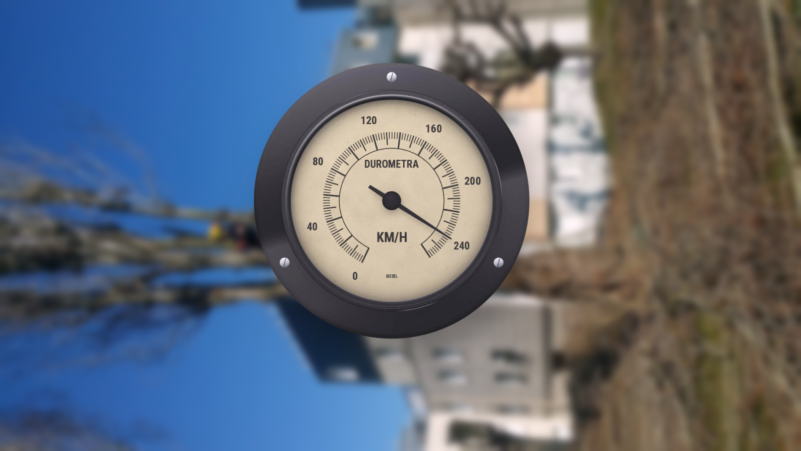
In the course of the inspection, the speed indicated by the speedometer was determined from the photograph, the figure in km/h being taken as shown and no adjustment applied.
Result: 240 km/h
